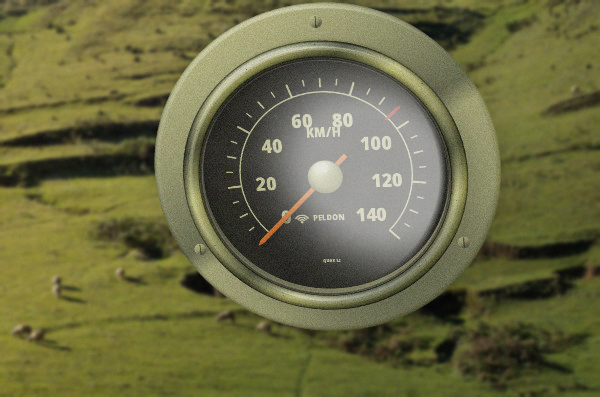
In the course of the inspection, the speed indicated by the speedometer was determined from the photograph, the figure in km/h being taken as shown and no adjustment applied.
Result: 0 km/h
